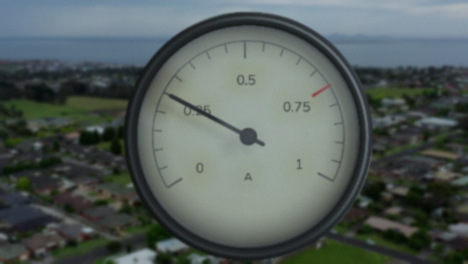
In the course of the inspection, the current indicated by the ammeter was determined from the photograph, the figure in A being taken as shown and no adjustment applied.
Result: 0.25 A
